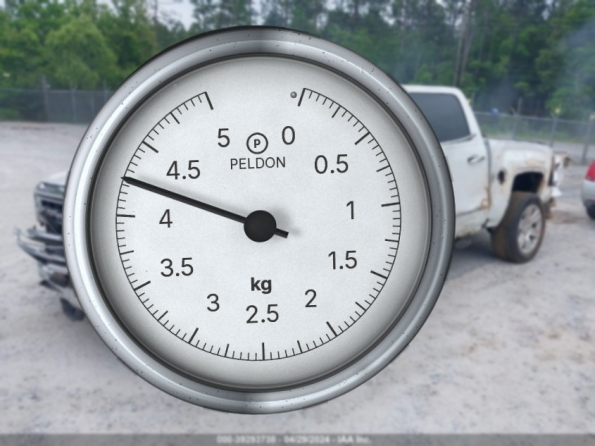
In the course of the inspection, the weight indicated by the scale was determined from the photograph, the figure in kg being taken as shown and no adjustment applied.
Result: 4.25 kg
